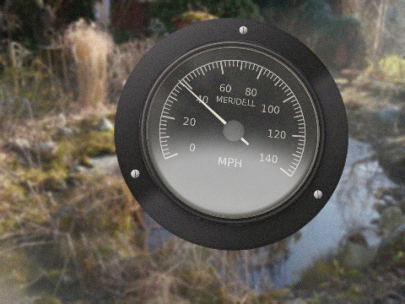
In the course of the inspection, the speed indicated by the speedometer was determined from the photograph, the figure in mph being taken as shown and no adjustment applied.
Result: 38 mph
